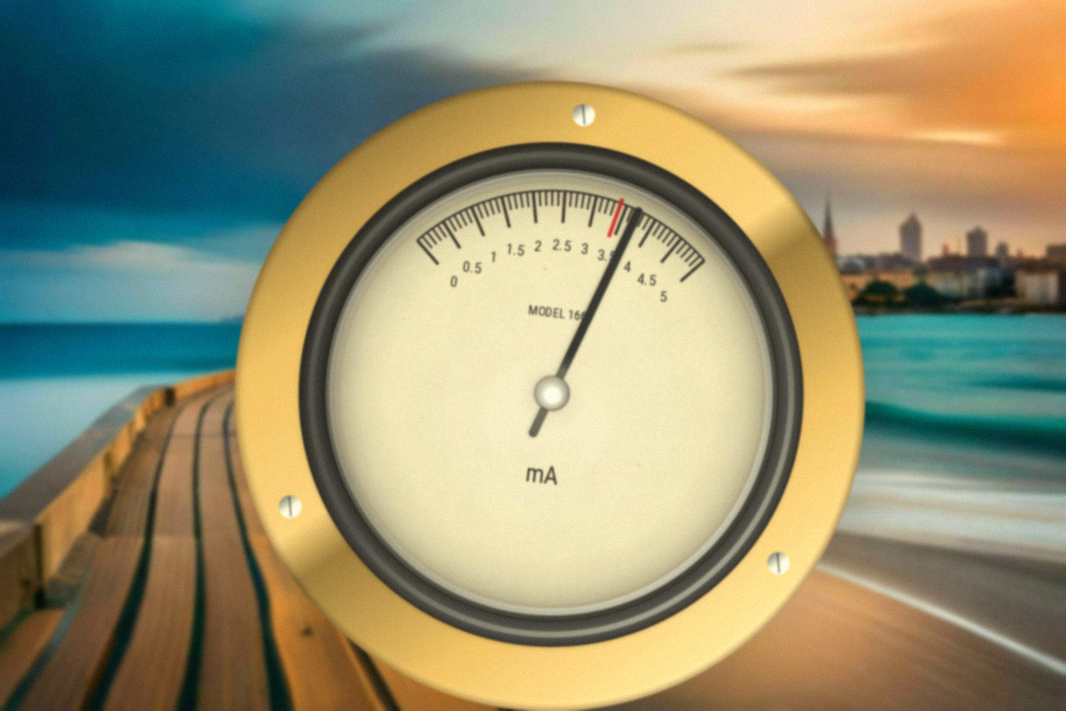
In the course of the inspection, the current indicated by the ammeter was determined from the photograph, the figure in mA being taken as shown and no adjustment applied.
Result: 3.7 mA
